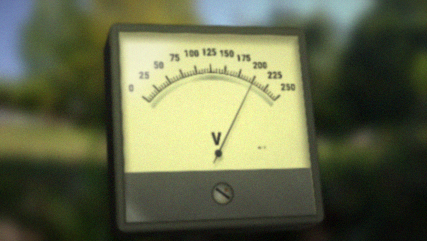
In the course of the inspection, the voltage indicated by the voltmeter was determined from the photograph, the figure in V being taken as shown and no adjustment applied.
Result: 200 V
